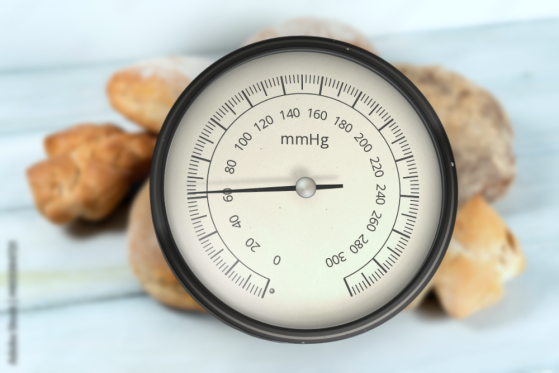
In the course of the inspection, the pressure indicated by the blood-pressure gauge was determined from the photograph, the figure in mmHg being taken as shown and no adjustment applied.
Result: 62 mmHg
